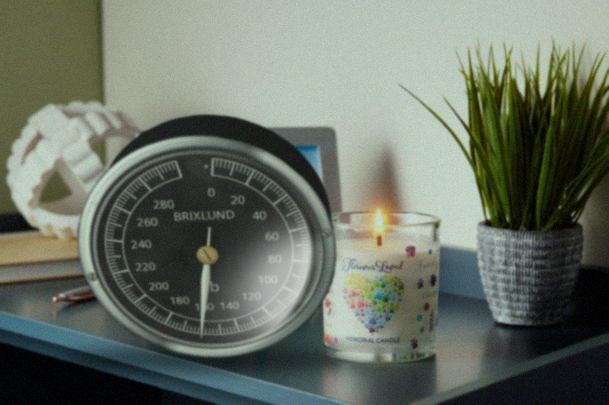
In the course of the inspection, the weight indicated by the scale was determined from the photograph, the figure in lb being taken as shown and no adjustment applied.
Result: 160 lb
